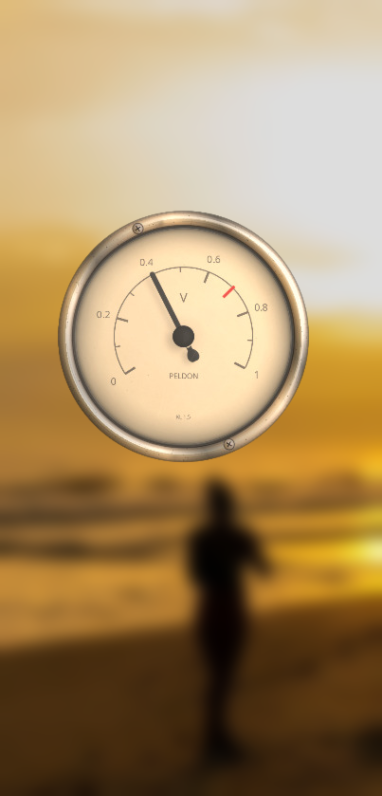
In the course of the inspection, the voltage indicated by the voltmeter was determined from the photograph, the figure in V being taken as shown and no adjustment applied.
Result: 0.4 V
